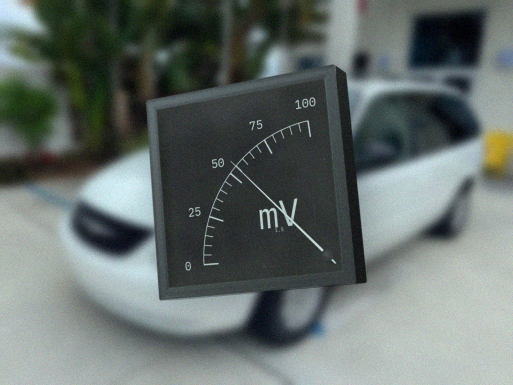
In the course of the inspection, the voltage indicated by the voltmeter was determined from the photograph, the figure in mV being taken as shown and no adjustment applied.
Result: 55 mV
